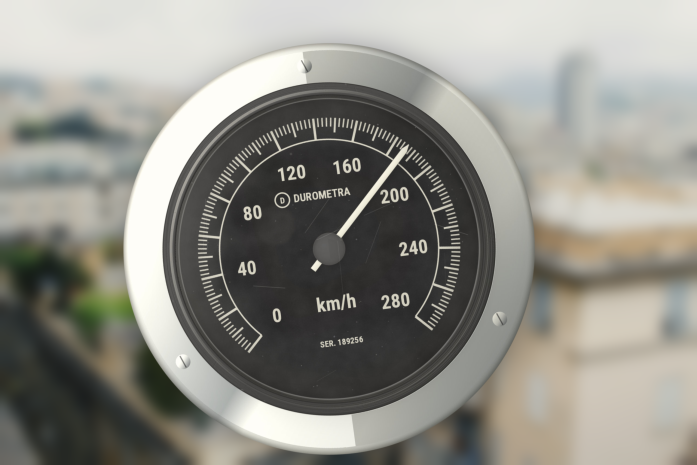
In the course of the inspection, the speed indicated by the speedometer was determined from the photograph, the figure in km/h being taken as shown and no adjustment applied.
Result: 186 km/h
